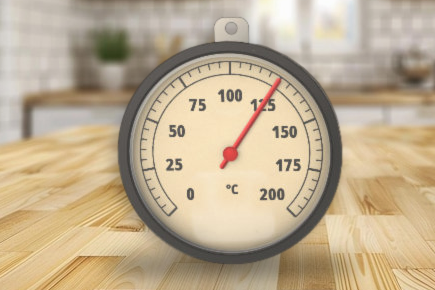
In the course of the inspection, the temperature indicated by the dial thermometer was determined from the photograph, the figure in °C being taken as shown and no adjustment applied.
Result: 125 °C
